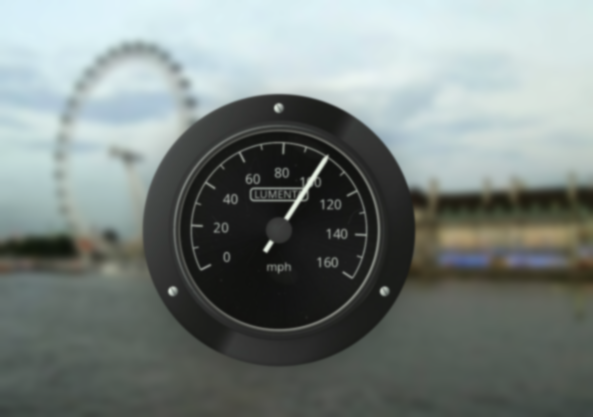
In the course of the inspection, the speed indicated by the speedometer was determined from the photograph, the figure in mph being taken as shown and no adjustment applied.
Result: 100 mph
